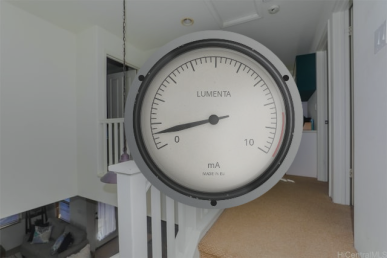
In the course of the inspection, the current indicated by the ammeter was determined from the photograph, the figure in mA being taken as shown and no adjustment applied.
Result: 0.6 mA
